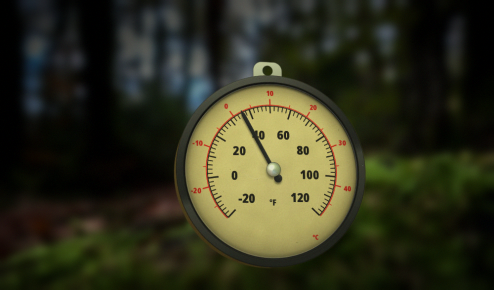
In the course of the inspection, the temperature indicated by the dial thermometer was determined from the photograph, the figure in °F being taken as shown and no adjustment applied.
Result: 36 °F
